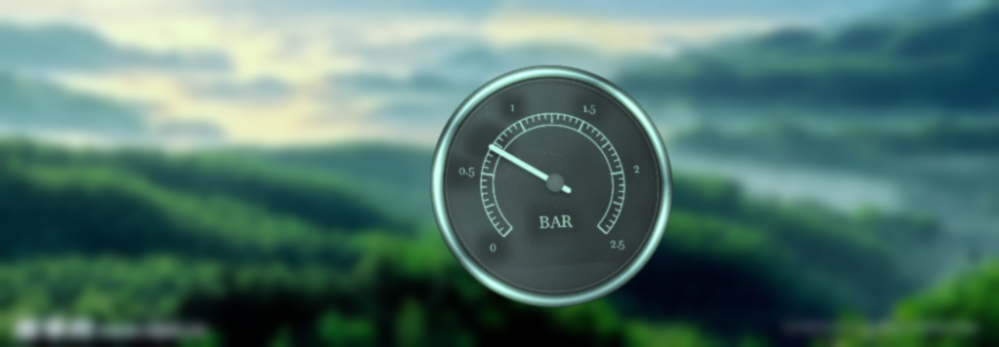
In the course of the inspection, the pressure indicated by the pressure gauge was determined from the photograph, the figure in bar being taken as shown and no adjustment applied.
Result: 0.7 bar
